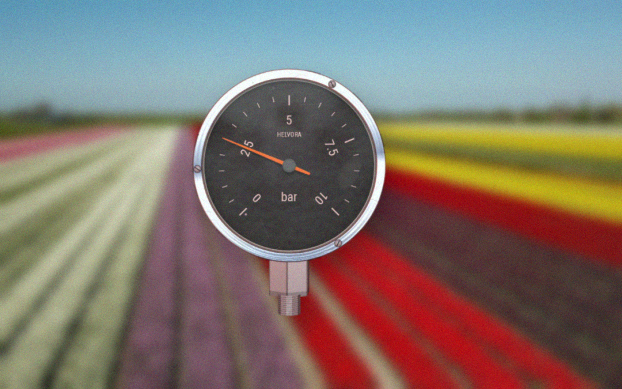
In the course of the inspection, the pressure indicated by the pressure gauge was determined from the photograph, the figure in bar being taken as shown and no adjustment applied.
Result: 2.5 bar
